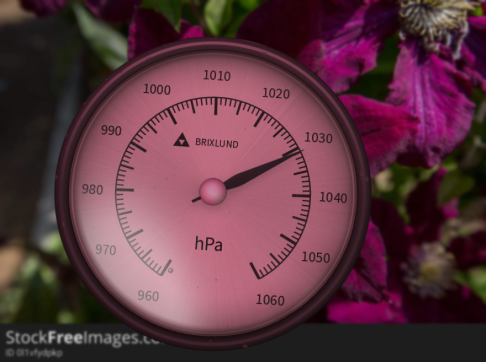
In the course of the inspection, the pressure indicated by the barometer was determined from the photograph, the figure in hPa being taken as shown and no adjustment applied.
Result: 1031 hPa
